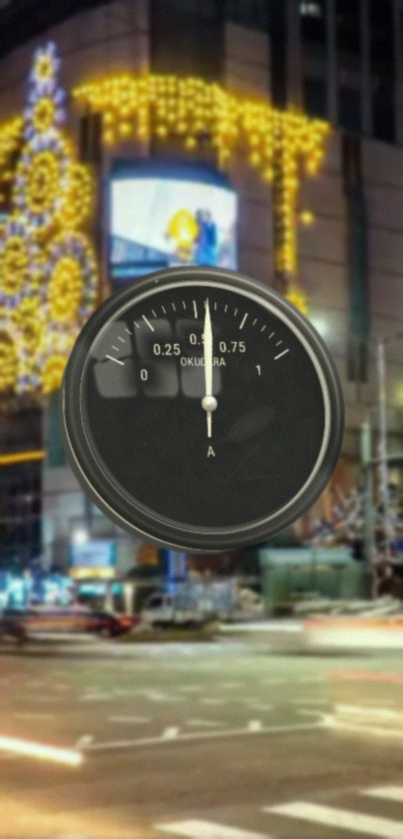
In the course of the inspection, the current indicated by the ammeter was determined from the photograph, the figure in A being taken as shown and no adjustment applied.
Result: 0.55 A
